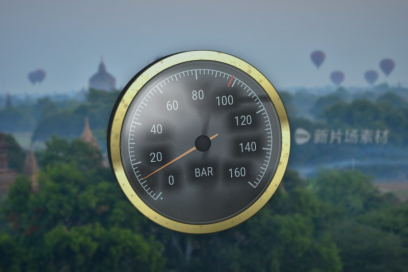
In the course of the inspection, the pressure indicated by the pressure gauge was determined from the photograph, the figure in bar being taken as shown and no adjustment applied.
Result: 12 bar
